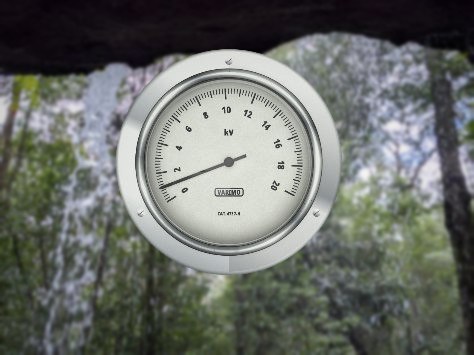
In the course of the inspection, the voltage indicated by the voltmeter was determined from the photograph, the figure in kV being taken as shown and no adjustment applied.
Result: 1 kV
